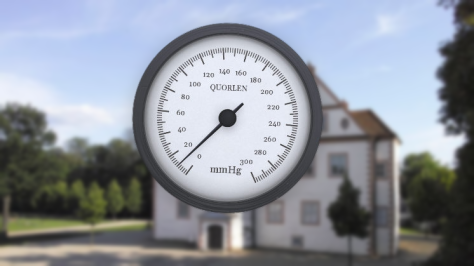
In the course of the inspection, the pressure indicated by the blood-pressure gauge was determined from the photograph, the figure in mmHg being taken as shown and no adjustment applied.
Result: 10 mmHg
